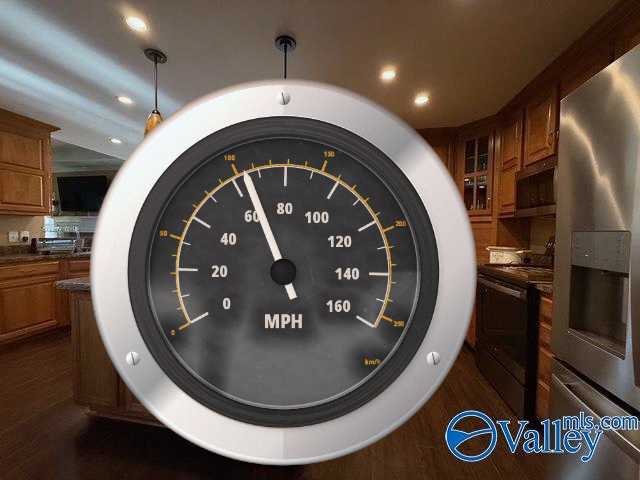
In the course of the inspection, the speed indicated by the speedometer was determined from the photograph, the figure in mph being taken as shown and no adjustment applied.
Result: 65 mph
